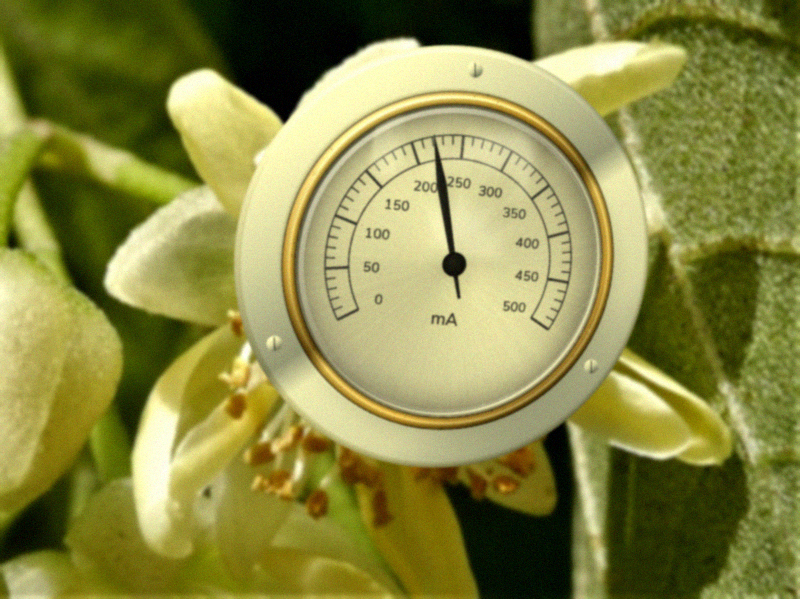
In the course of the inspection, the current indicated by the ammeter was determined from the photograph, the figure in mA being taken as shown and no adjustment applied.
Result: 220 mA
